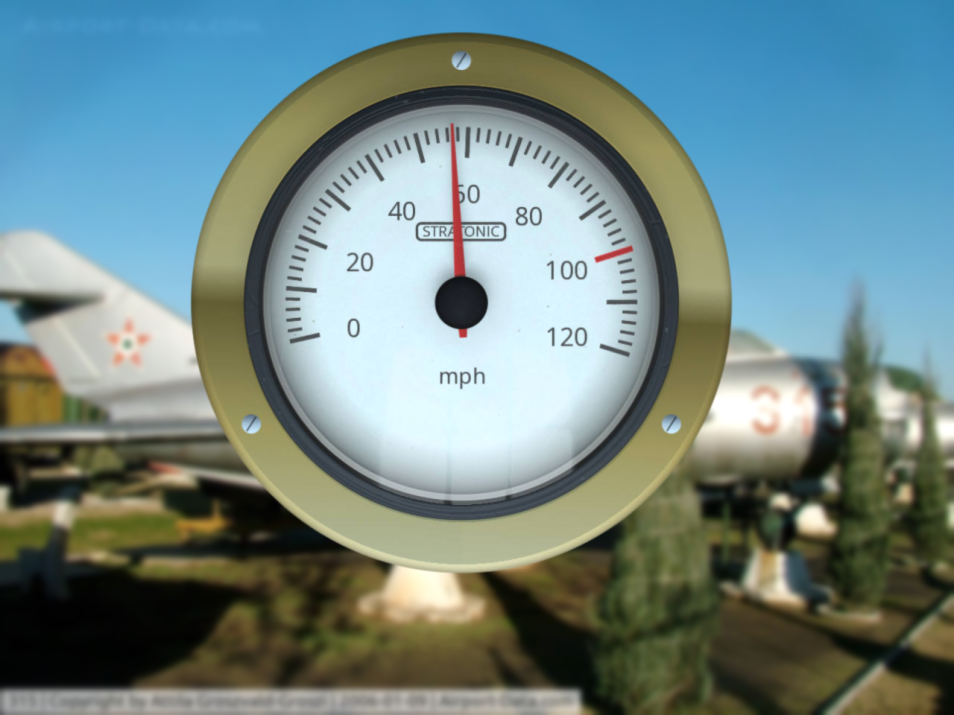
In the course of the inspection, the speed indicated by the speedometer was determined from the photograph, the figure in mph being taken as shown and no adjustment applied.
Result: 57 mph
